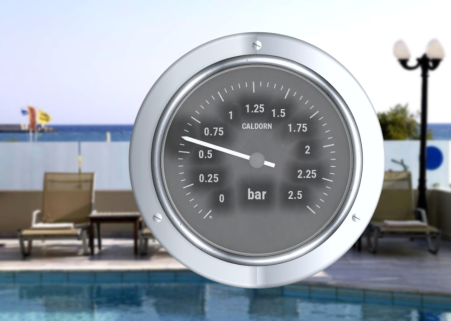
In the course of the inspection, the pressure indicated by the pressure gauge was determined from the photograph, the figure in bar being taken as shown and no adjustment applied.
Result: 0.6 bar
